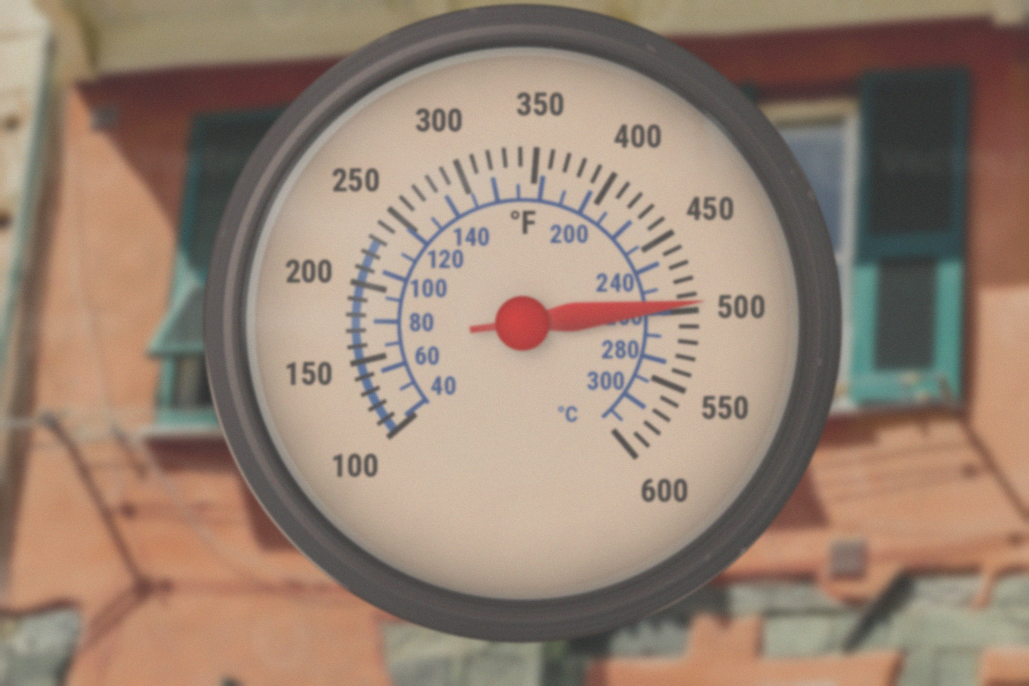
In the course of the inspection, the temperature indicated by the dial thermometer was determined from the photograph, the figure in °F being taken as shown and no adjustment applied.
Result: 495 °F
